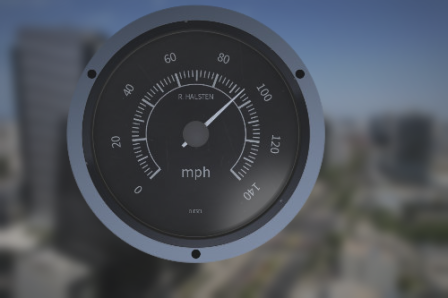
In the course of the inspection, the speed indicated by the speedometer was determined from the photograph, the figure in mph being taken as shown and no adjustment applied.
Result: 94 mph
